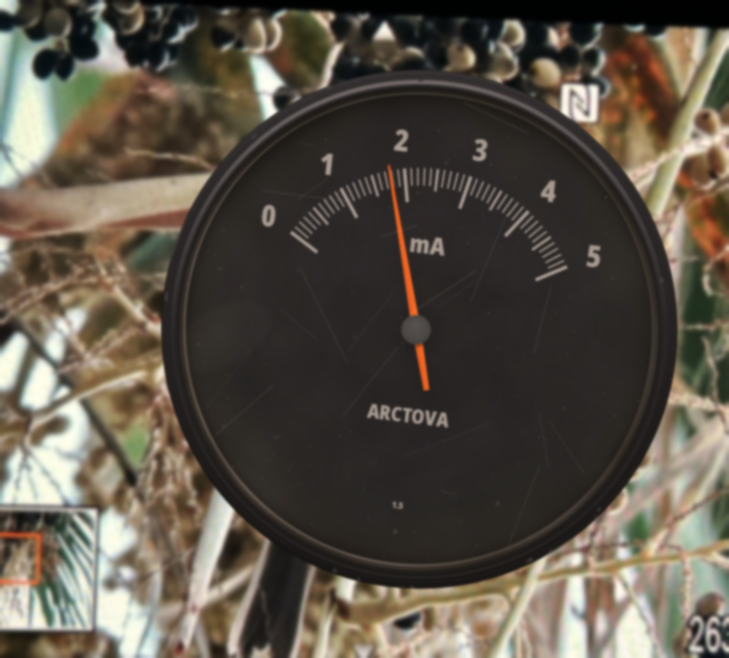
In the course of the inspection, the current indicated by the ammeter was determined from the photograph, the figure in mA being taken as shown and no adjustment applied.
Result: 1.8 mA
